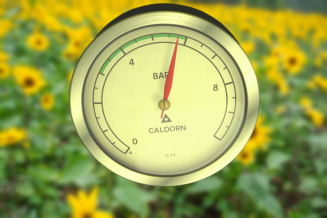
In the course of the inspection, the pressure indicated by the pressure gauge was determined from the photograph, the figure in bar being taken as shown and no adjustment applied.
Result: 5.75 bar
